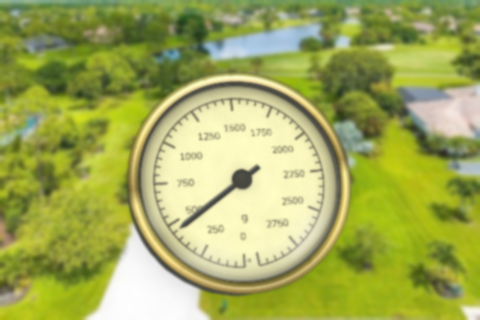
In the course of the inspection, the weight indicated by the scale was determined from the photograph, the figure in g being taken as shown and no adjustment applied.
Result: 450 g
